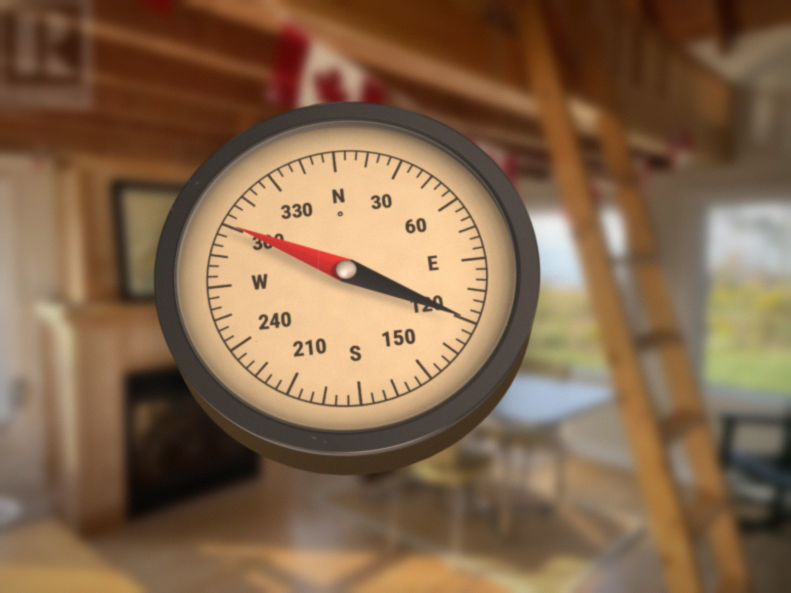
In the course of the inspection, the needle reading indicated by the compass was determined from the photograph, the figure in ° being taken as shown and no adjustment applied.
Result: 300 °
